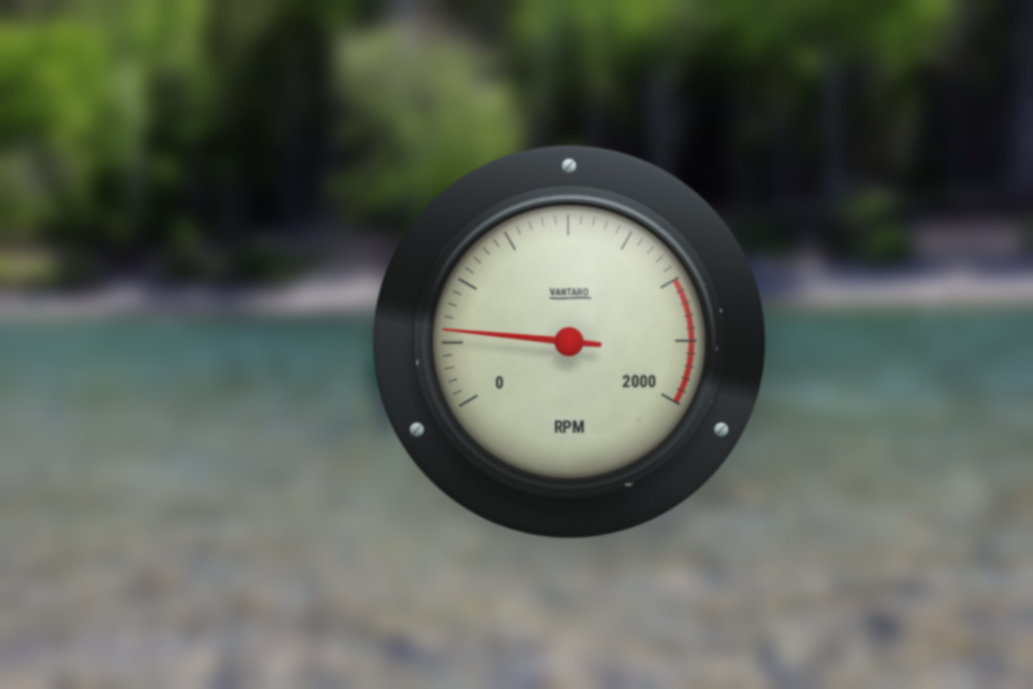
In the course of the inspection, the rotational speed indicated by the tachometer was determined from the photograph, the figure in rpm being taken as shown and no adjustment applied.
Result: 300 rpm
